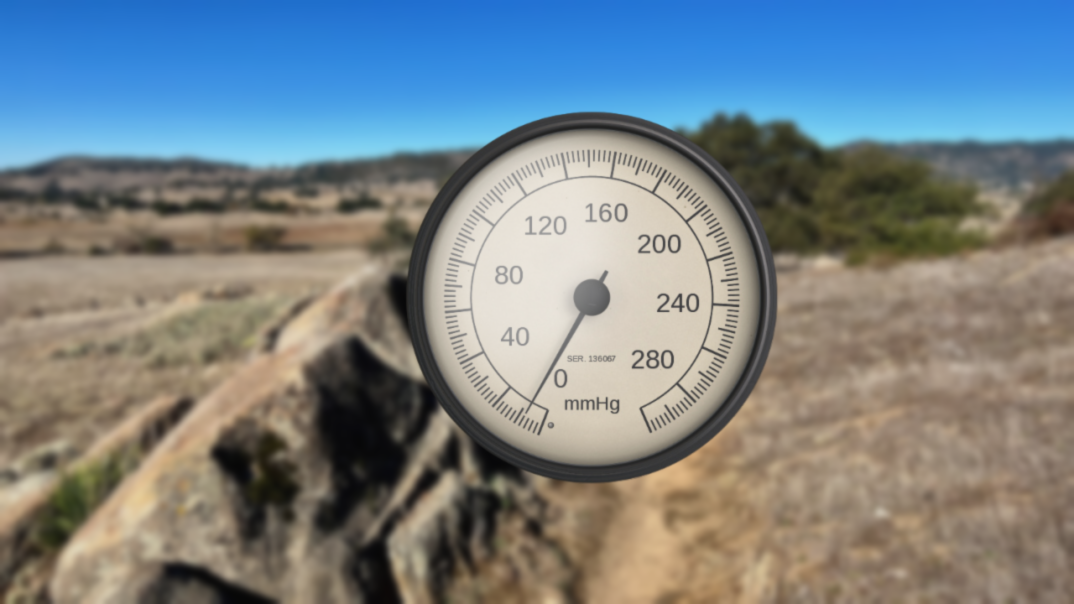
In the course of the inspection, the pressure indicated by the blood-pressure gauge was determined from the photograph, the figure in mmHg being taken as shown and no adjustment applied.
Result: 8 mmHg
